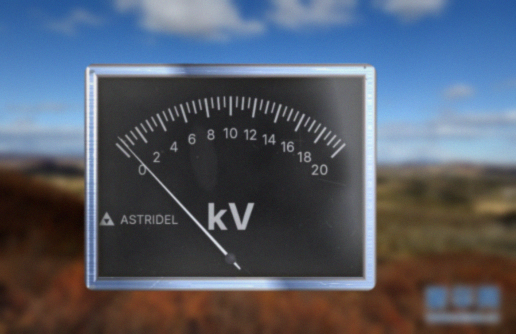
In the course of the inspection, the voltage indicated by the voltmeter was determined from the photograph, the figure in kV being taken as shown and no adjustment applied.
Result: 0.5 kV
